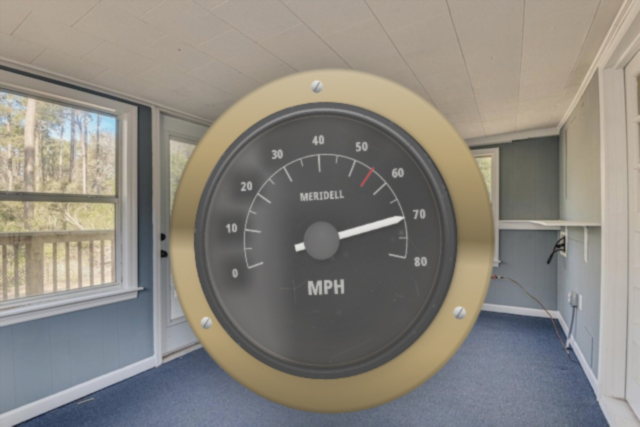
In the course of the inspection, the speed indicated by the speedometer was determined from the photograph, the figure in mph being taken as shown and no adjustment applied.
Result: 70 mph
